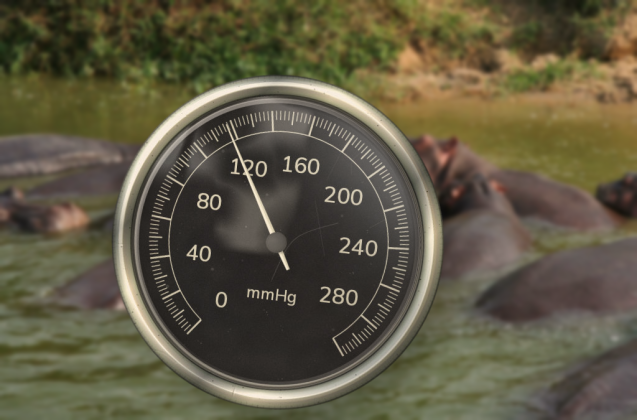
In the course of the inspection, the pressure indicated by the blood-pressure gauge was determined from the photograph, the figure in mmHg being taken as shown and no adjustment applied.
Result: 118 mmHg
